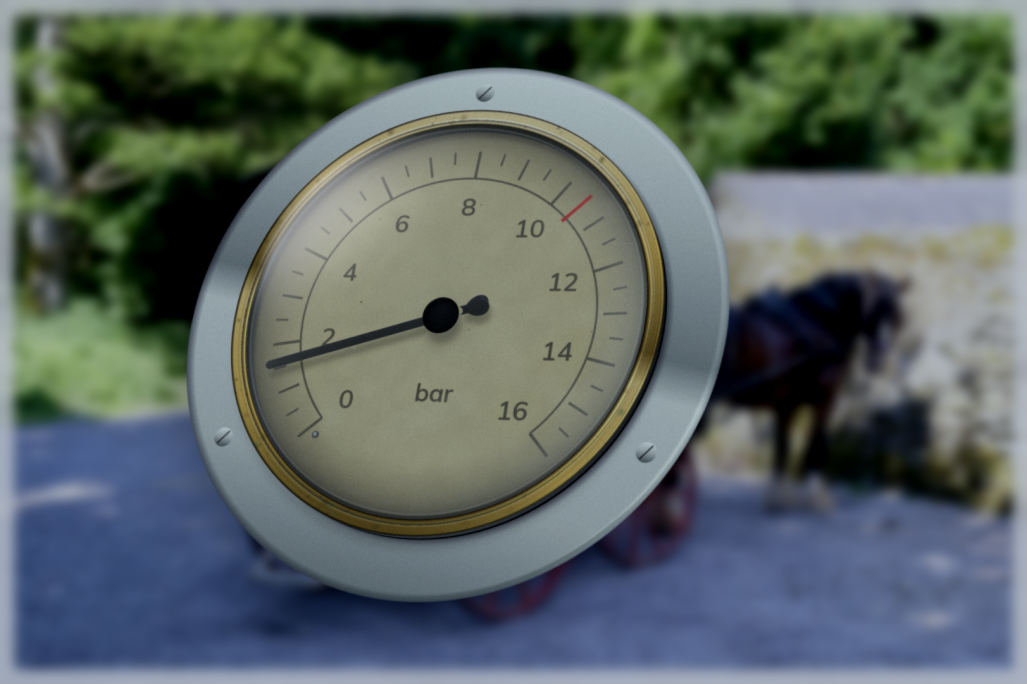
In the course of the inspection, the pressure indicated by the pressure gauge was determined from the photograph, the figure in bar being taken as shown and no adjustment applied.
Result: 1.5 bar
